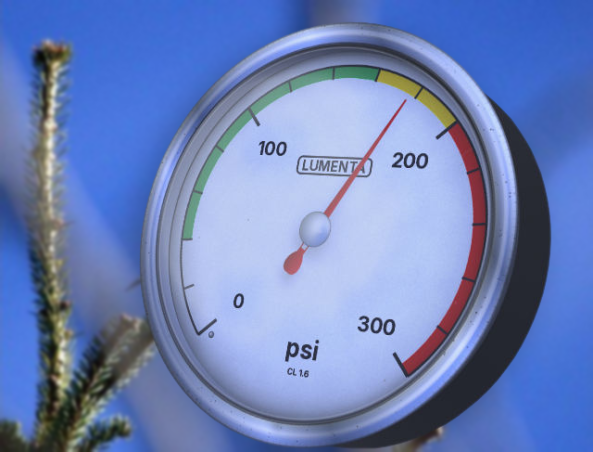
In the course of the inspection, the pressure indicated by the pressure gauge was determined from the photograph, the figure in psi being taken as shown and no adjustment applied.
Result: 180 psi
